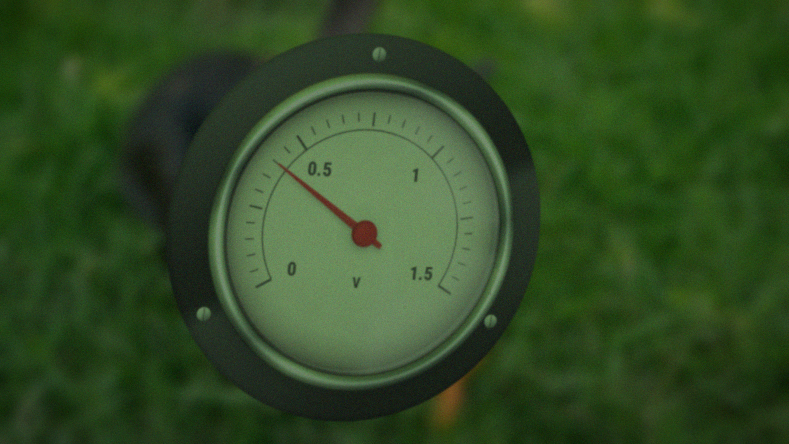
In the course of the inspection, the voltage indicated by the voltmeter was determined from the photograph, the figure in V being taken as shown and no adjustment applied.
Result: 0.4 V
